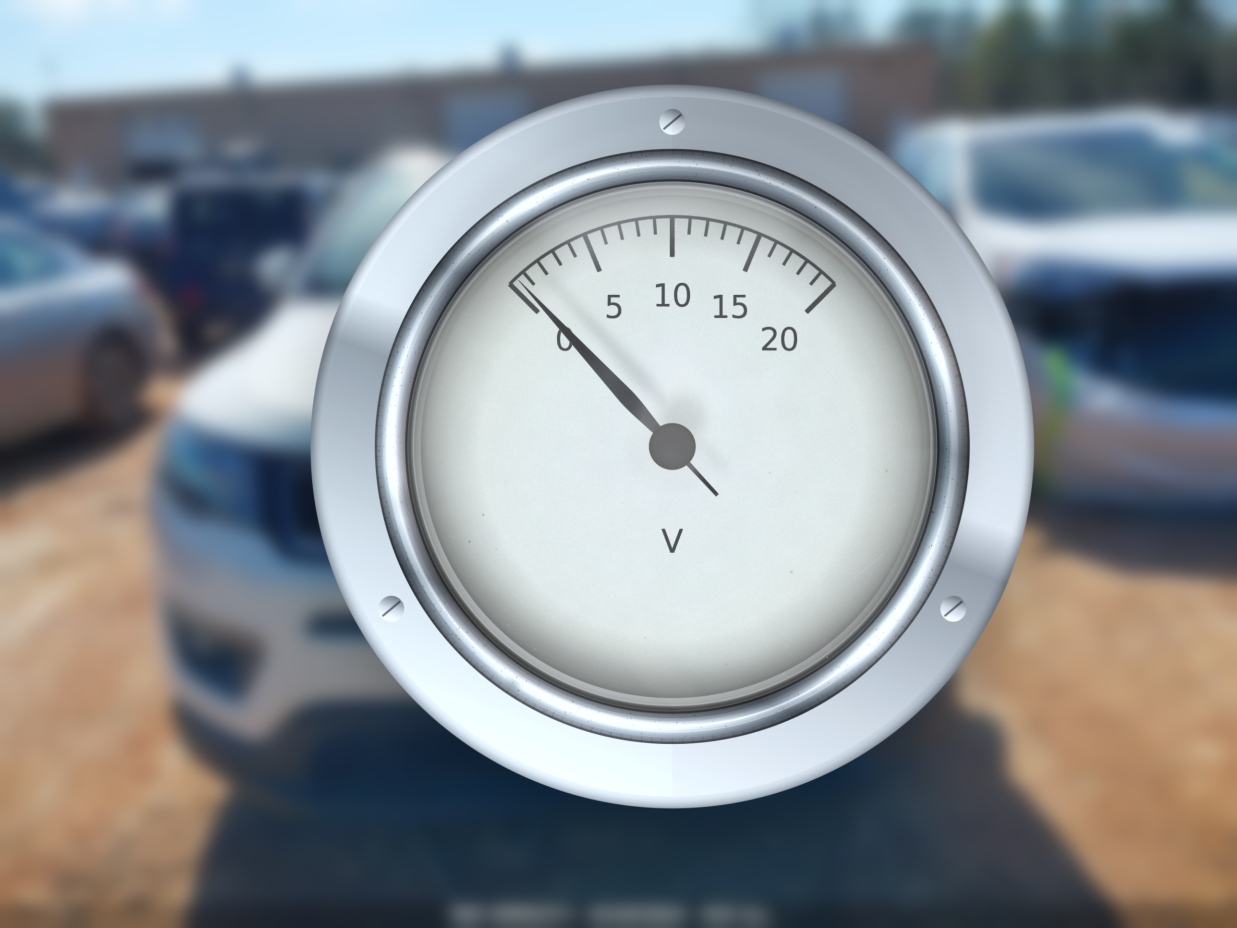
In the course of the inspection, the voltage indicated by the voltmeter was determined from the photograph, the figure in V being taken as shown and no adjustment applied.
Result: 0.5 V
